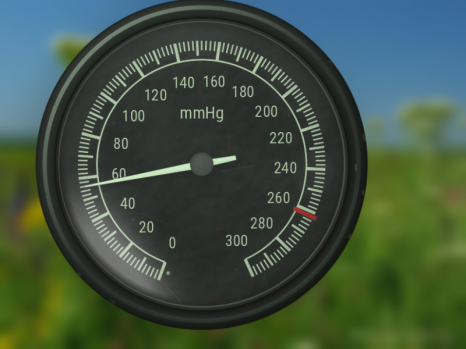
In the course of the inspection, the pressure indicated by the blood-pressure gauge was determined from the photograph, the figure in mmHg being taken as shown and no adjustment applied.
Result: 56 mmHg
